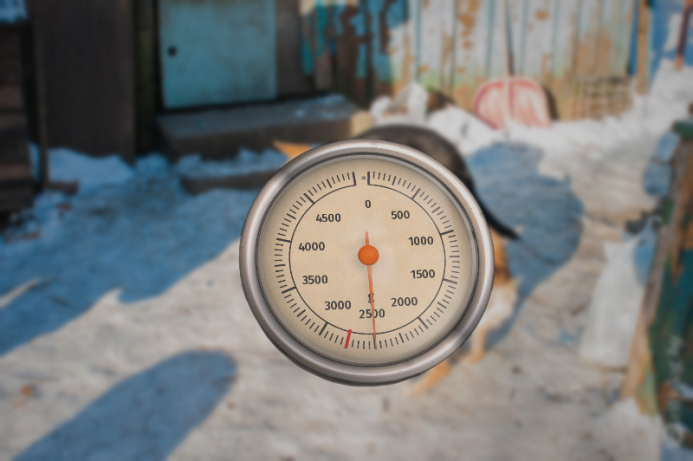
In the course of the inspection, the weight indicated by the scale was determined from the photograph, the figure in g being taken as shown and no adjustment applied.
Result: 2500 g
